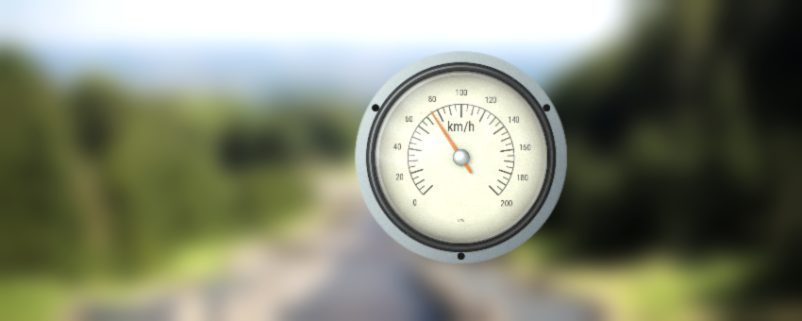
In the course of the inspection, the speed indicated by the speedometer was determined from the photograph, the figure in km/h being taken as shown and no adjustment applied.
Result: 75 km/h
